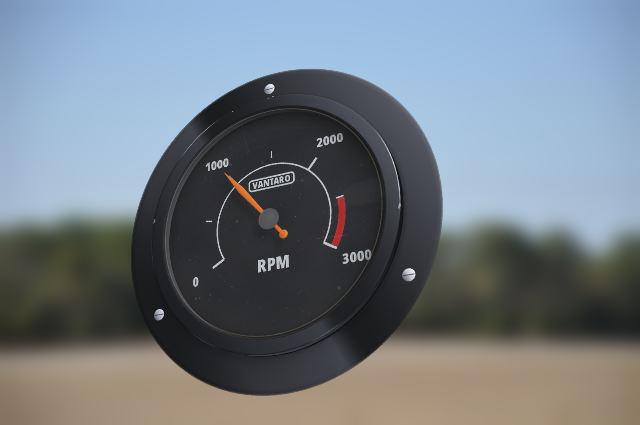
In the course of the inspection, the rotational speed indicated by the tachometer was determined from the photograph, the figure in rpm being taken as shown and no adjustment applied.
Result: 1000 rpm
